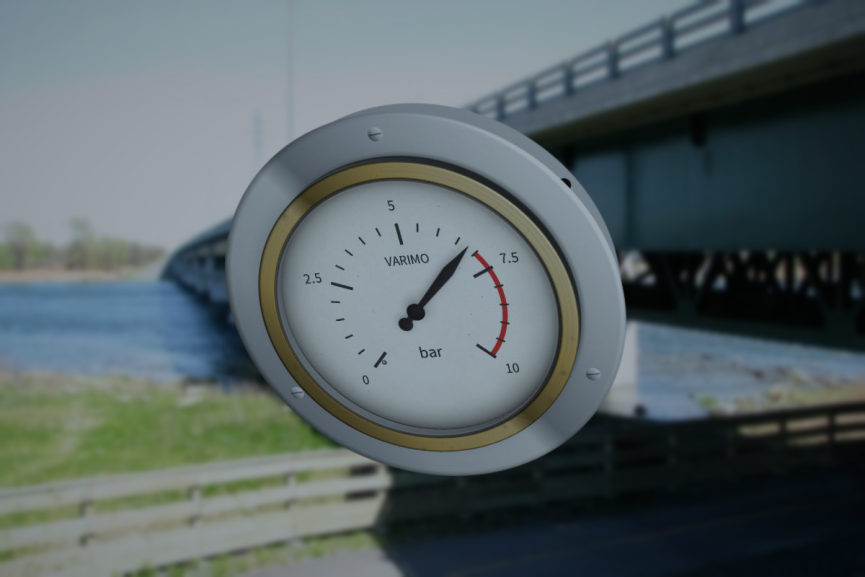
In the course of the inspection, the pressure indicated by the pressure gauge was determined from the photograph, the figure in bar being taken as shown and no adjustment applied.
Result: 6.75 bar
